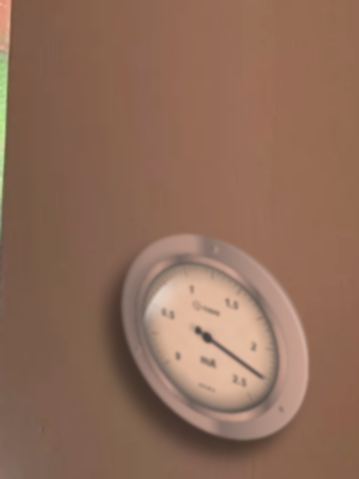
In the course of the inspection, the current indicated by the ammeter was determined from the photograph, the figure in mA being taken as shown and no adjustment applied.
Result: 2.25 mA
